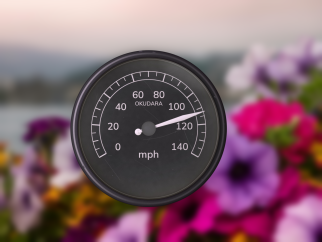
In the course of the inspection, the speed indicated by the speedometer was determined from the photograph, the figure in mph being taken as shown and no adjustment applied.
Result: 112.5 mph
